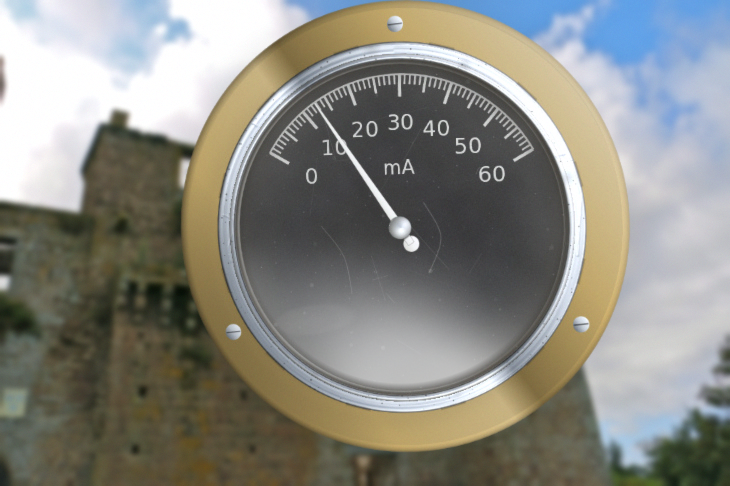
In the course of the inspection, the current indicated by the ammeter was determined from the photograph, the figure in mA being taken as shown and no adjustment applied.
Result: 13 mA
